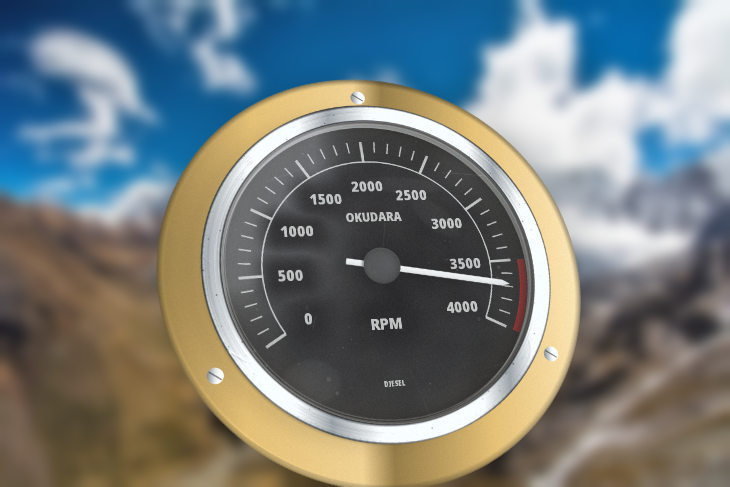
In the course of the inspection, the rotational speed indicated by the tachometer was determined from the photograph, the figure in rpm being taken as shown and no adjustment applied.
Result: 3700 rpm
